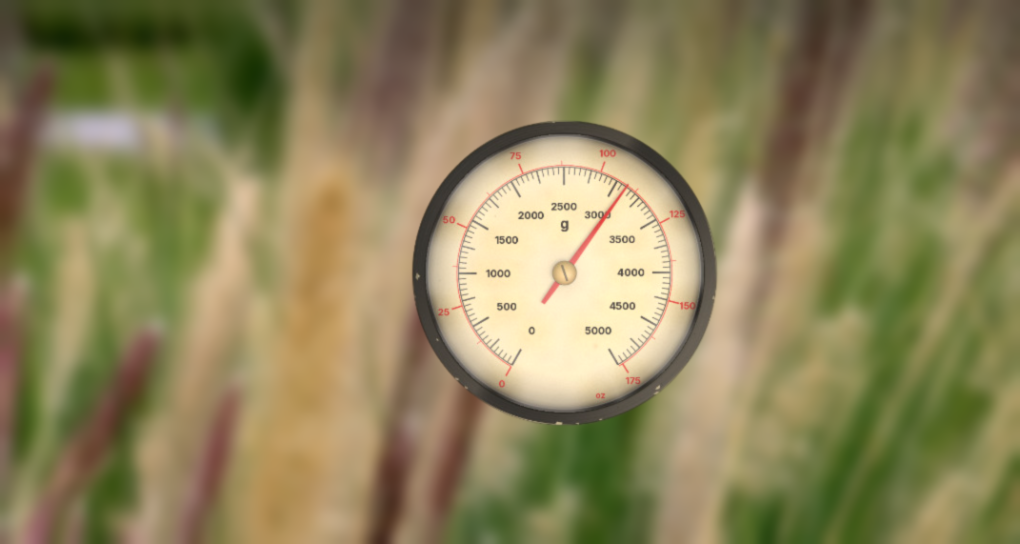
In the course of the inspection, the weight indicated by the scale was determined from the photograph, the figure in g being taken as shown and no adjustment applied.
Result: 3100 g
